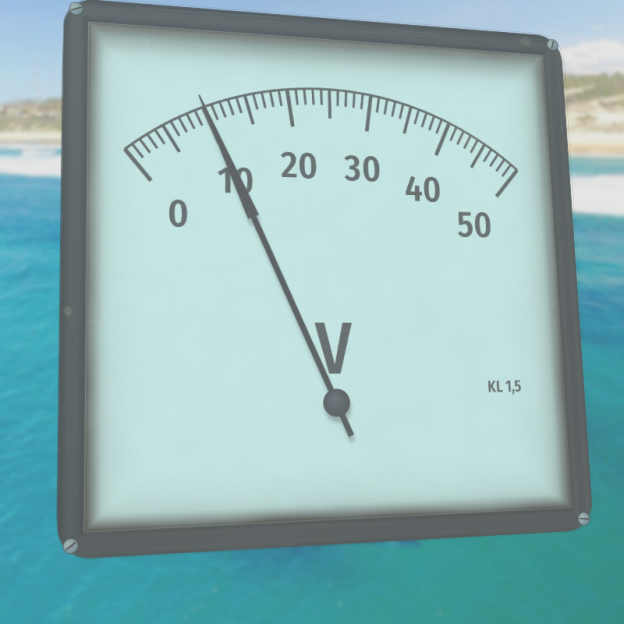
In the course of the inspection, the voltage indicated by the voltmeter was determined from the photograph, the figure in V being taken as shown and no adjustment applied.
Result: 10 V
